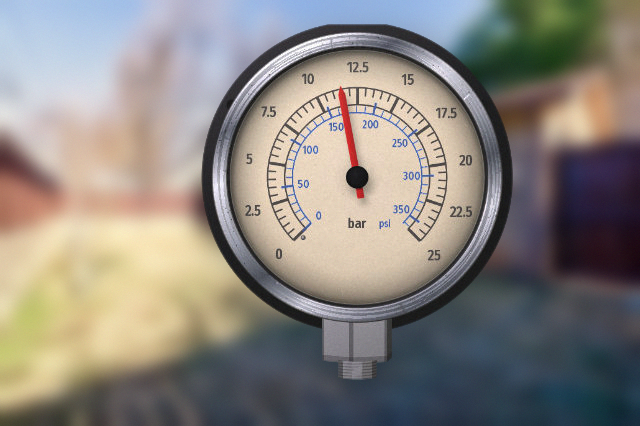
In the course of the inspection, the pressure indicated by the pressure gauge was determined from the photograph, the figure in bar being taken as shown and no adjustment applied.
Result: 11.5 bar
